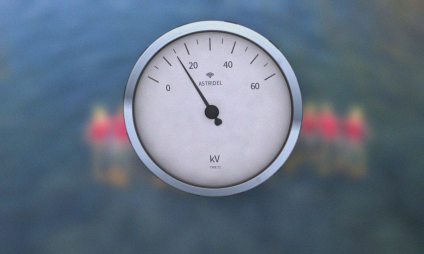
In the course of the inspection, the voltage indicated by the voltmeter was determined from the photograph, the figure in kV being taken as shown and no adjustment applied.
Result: 15 kV
